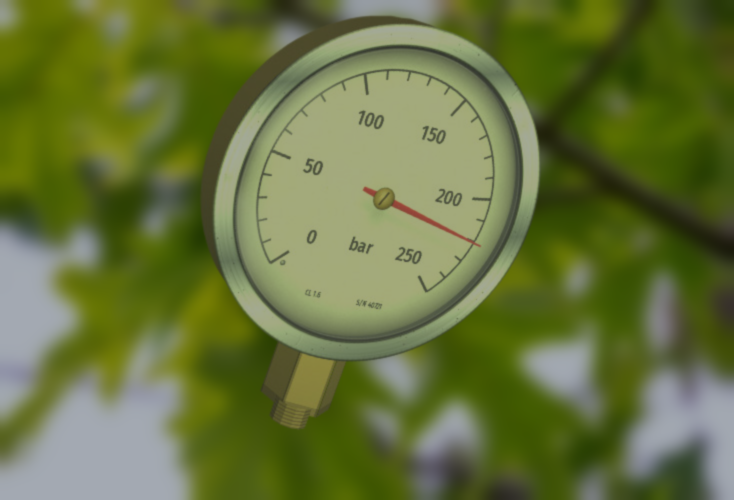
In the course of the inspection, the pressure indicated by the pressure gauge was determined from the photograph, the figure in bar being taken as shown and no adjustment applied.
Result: 220 bar
